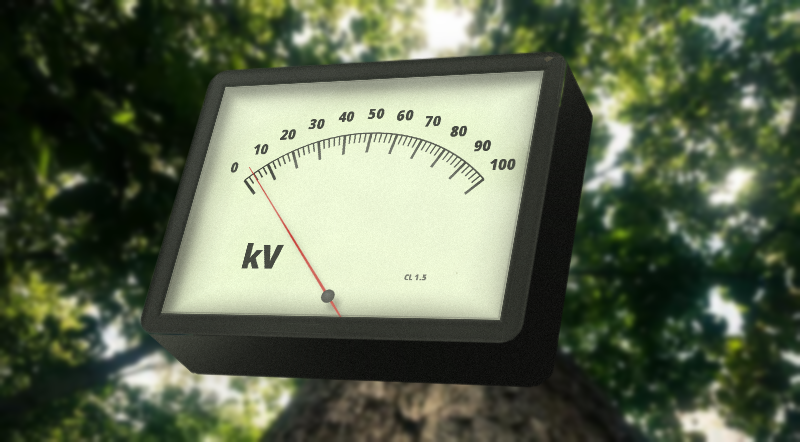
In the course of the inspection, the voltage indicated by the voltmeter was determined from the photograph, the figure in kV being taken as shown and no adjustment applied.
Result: 4 kV
